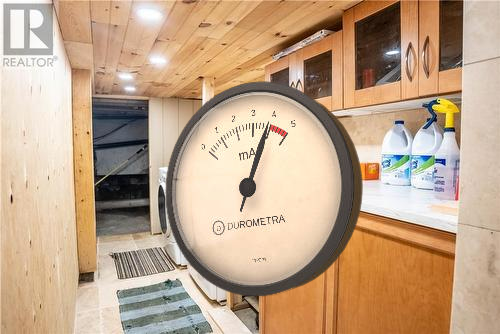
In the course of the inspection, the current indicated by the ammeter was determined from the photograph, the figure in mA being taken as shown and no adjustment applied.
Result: 4 mA
